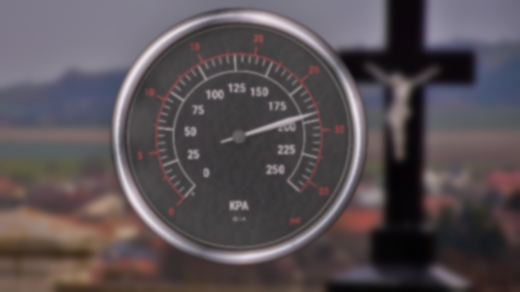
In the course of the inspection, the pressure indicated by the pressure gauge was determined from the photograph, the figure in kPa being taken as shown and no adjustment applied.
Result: 195 kPa
